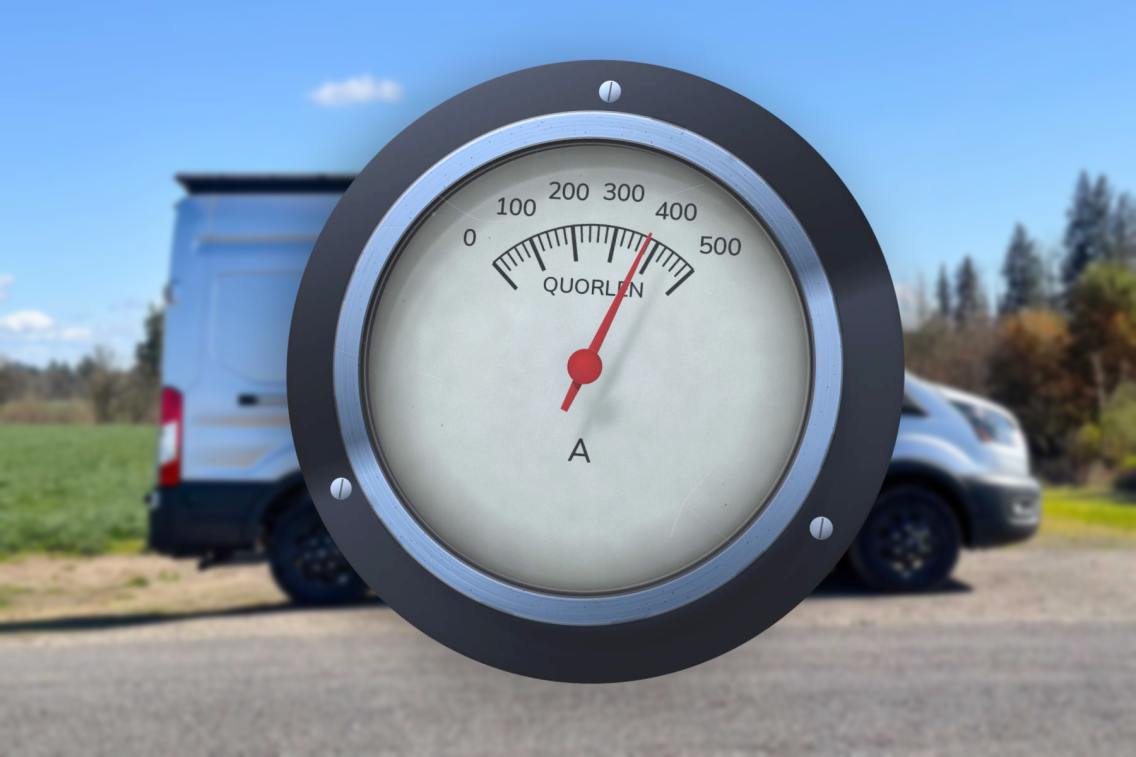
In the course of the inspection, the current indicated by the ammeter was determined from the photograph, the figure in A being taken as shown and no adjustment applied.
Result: 380 A
